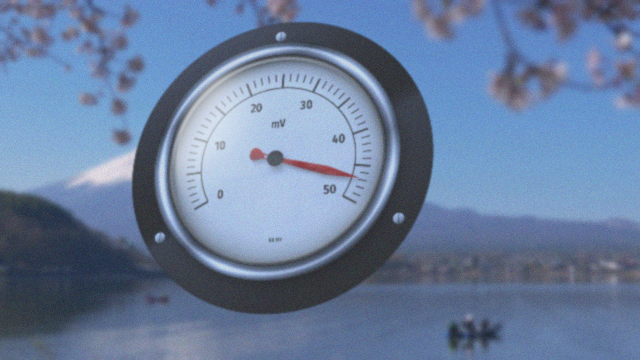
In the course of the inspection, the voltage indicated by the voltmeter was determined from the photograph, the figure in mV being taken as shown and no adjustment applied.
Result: 47 mV
